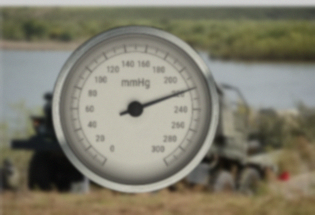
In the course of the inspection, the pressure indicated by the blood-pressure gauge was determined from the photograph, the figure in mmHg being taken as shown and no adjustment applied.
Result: 220 mmHg
